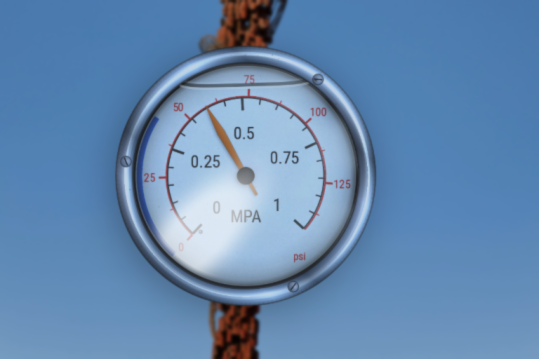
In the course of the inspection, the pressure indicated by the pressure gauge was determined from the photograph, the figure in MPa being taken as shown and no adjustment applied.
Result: 0.4 MPa
